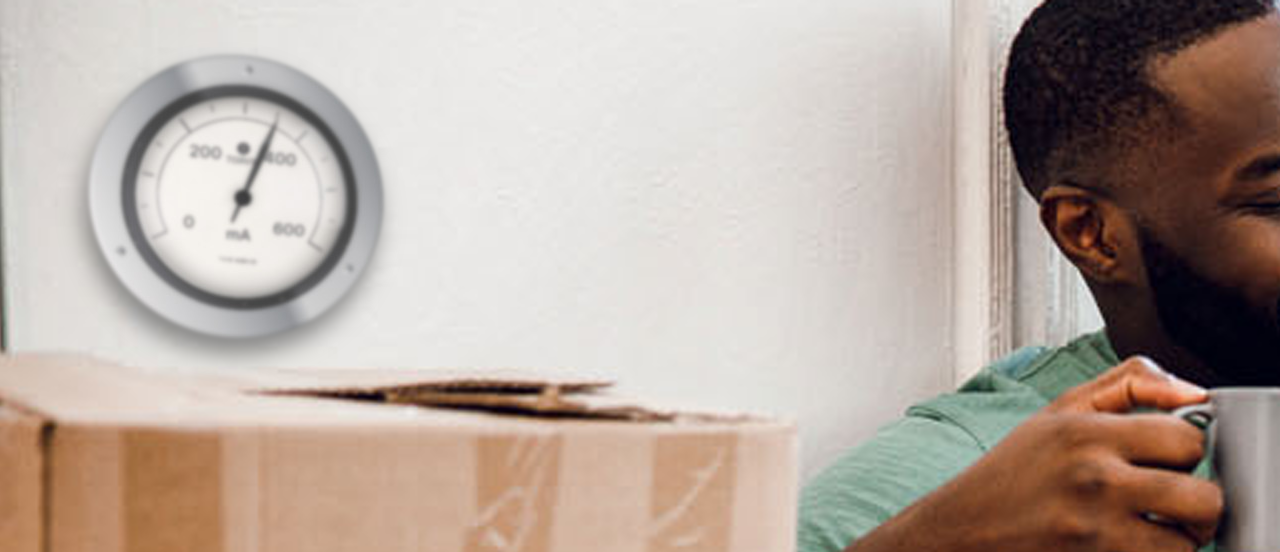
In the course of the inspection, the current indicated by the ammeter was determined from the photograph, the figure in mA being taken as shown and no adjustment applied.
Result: 350 mA
